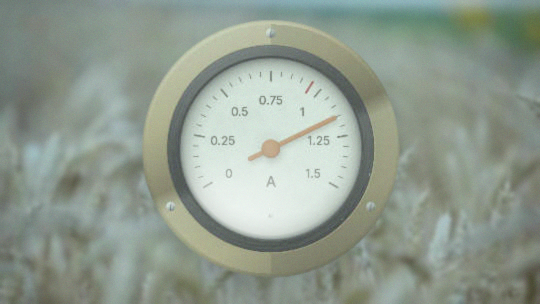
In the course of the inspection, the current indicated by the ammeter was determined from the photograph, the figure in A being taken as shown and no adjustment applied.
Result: 1.15 A
